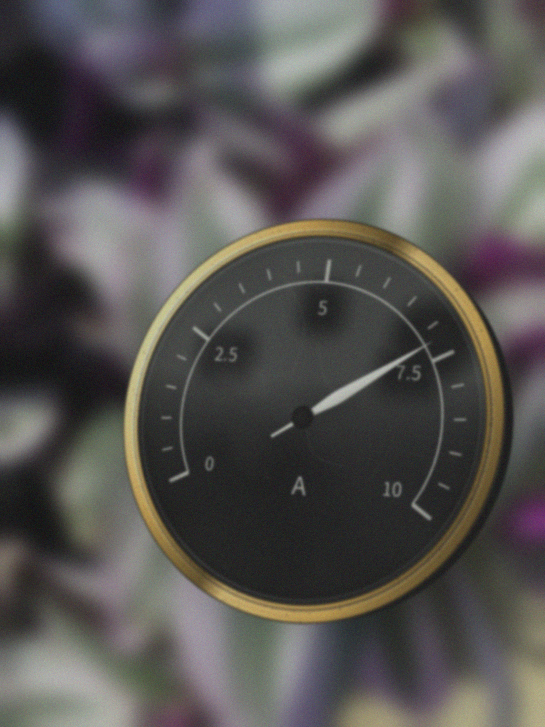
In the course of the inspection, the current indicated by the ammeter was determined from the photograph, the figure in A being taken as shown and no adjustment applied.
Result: 7.25 A
